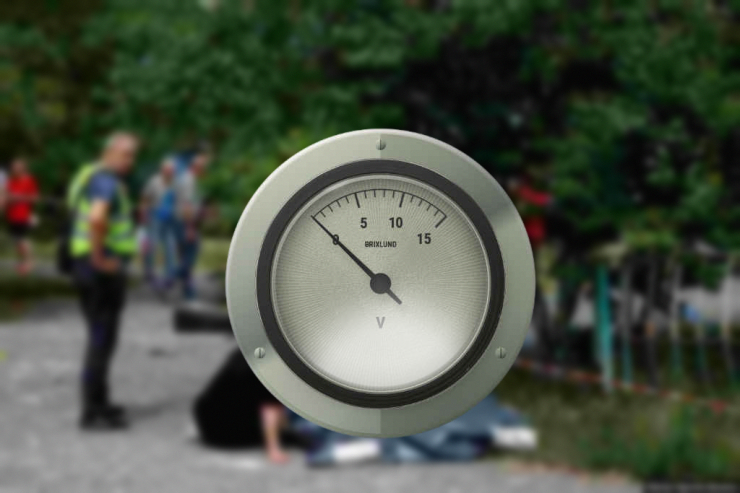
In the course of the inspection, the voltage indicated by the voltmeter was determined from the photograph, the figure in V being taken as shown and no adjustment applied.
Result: 0 V
